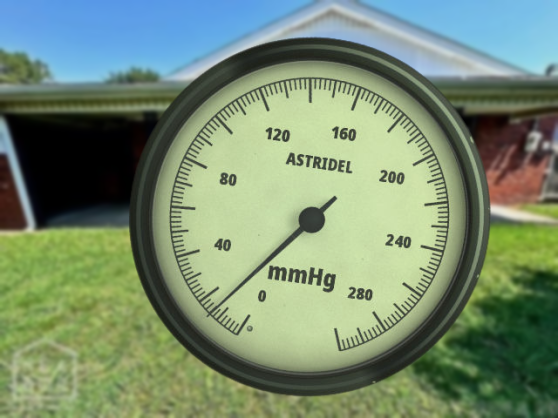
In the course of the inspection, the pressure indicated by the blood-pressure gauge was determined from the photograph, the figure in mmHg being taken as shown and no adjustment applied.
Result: 14 mmHg
